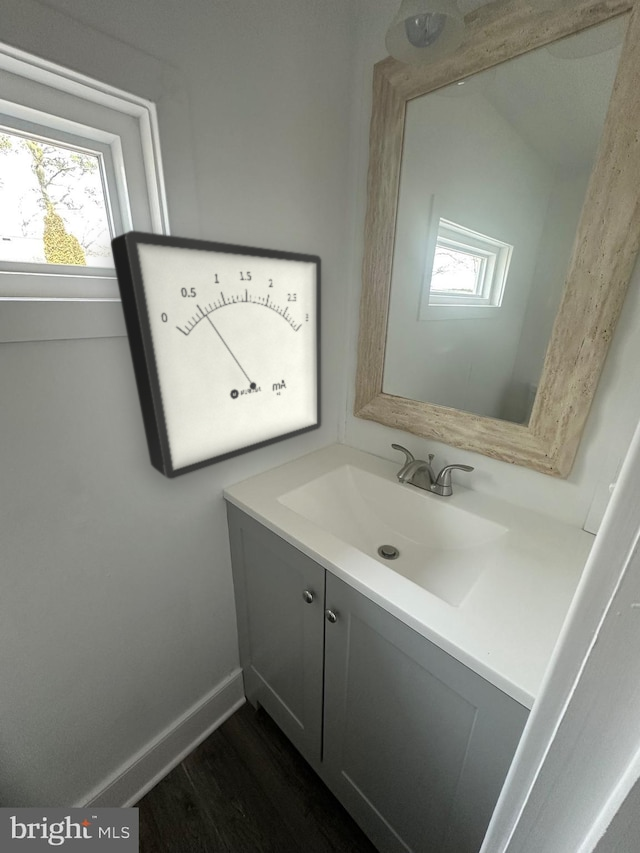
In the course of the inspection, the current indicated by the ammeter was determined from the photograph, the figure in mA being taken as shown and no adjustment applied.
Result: 0.5 mA
